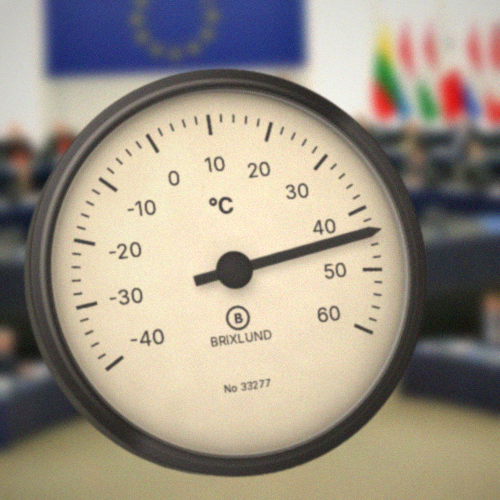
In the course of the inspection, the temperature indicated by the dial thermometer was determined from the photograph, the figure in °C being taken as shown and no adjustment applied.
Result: 44 °C
